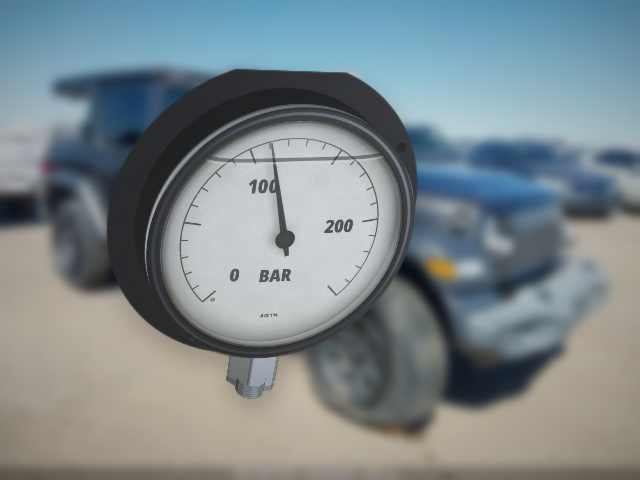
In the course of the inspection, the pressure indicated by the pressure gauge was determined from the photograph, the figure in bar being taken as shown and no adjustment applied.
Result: 110 bar
